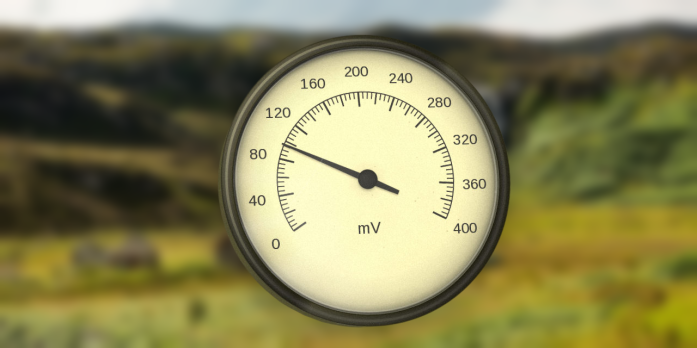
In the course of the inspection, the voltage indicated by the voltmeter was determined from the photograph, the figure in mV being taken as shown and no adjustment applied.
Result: 95 mV
